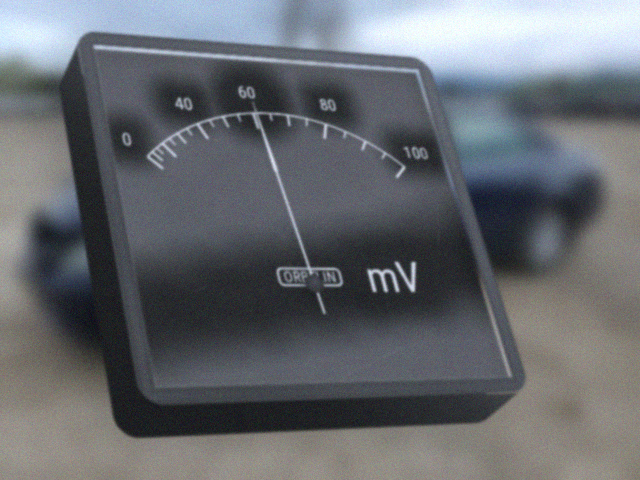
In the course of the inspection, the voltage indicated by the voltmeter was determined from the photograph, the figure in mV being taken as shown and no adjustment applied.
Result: 60 mV
